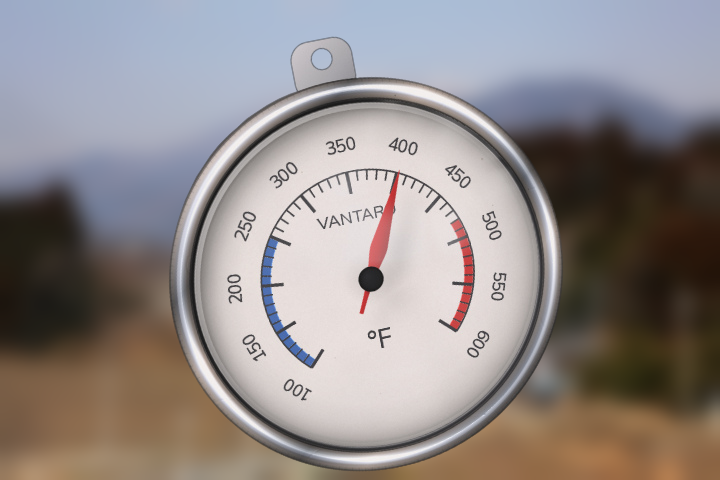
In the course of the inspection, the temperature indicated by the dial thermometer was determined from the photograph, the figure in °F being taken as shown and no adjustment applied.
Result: 400 °F
